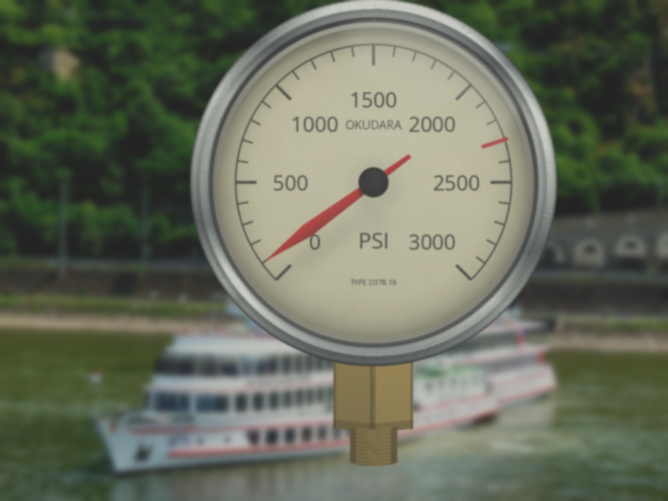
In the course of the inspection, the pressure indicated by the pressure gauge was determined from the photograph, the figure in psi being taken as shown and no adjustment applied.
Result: 100 psi
